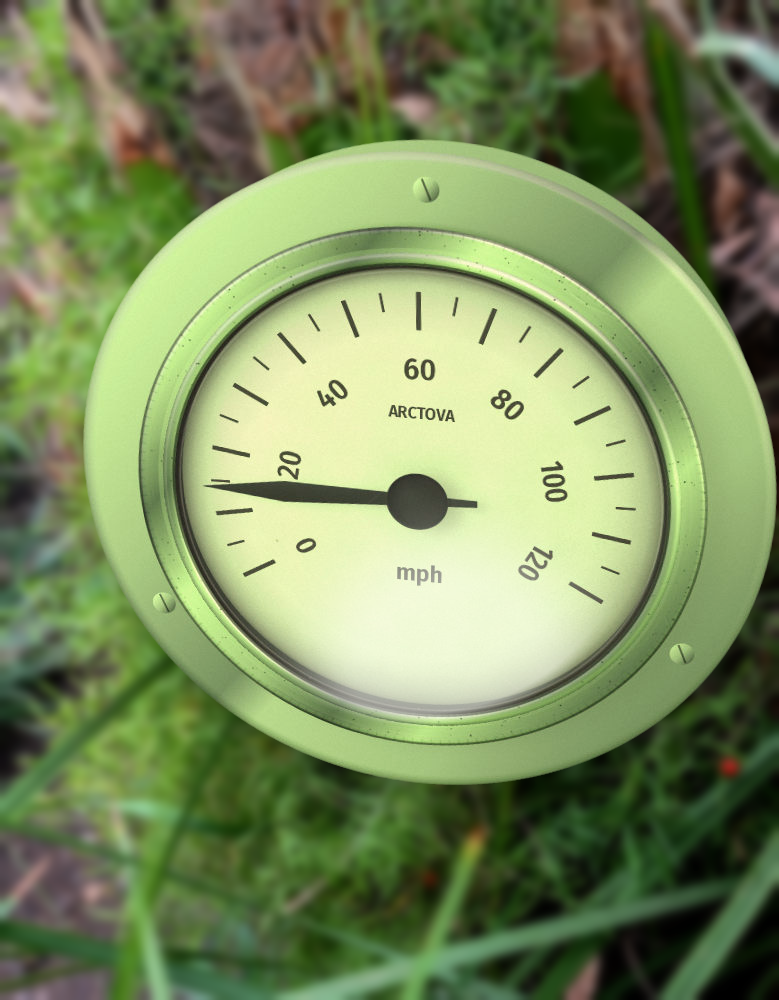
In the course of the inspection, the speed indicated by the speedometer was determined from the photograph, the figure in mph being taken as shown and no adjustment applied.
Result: 15 mph
